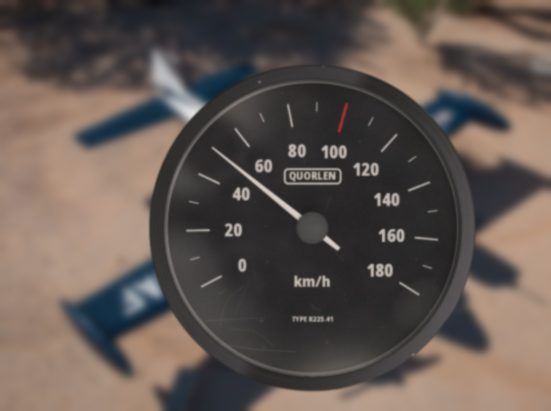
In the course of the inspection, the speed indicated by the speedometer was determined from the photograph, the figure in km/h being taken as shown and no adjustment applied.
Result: 50 km/h
